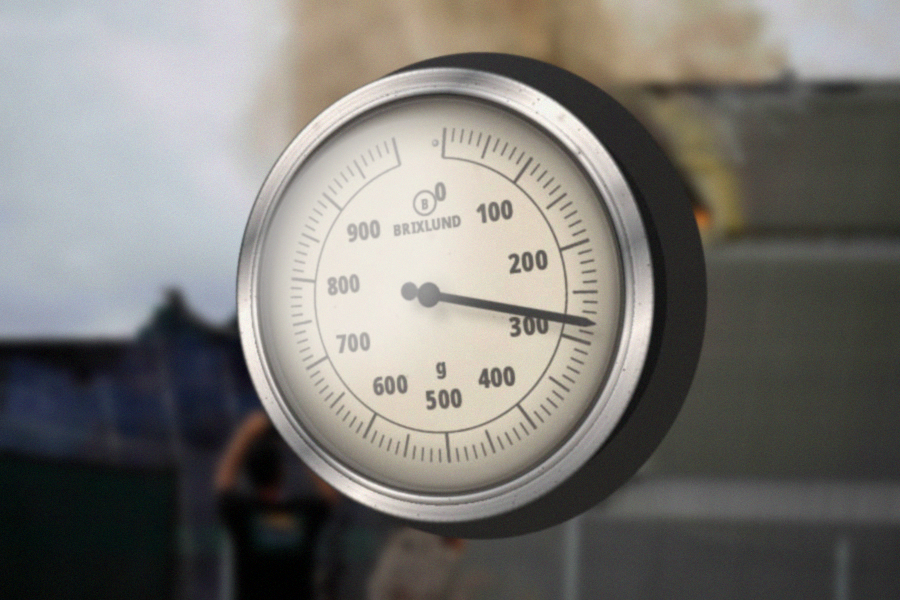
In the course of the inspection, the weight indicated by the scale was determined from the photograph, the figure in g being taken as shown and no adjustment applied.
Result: 280 g
